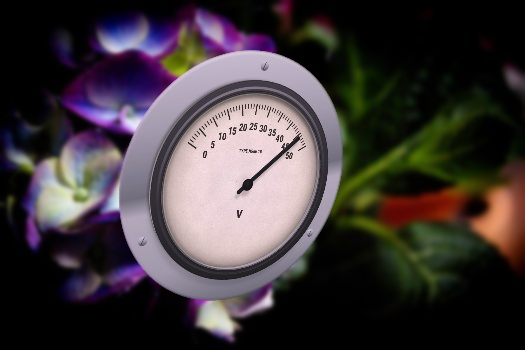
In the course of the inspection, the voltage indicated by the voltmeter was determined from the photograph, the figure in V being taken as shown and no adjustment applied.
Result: 45 V
